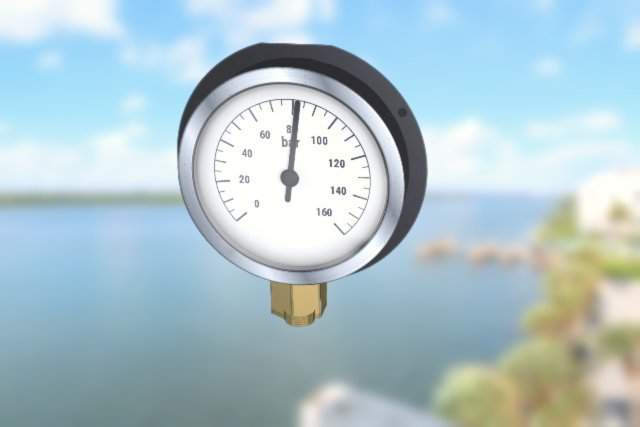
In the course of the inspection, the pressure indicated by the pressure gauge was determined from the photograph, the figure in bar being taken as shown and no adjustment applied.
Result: 82.5 bar
